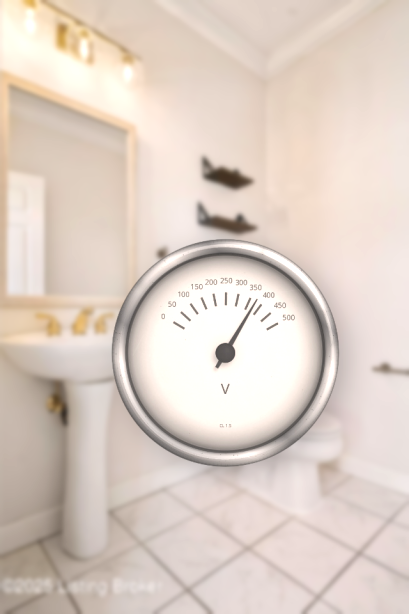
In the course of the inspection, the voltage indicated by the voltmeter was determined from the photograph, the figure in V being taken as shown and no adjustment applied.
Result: 375 V
